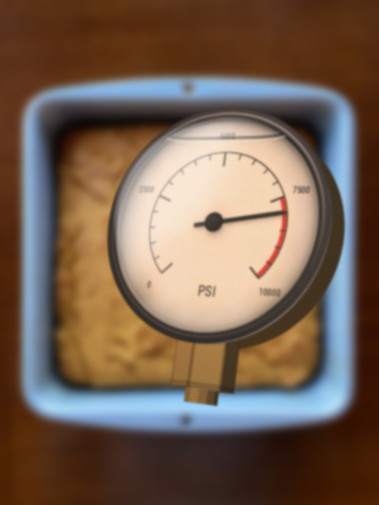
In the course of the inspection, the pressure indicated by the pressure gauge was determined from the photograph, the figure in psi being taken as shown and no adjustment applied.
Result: 8000 psi
